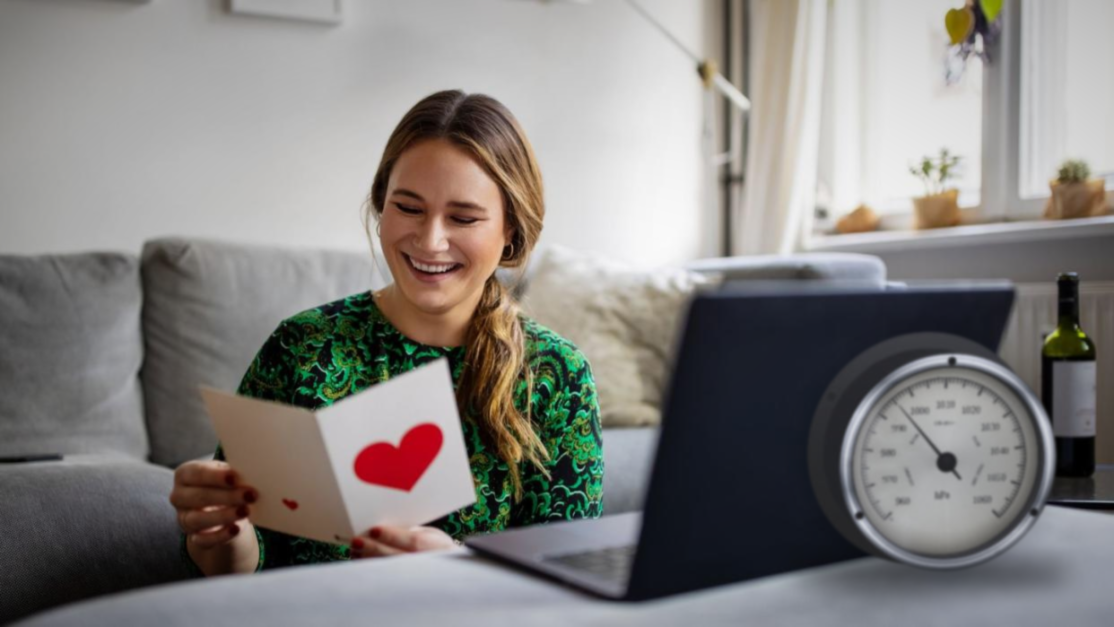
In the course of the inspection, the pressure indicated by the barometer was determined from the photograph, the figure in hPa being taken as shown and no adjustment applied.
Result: 995 hPa
